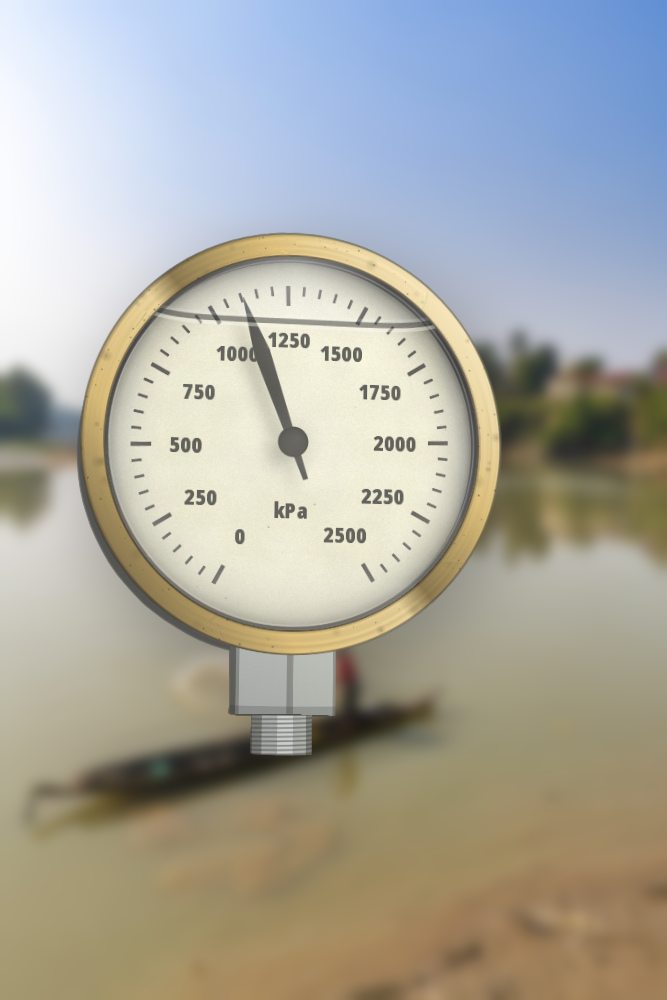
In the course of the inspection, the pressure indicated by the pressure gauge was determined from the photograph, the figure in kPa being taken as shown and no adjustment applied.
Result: 1100 kPa
